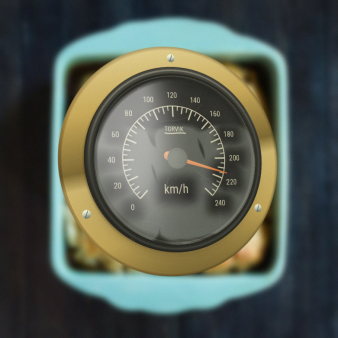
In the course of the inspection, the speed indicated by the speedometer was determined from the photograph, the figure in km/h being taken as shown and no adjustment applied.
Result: 215 km/h
